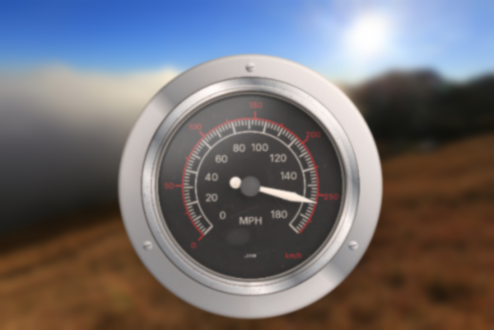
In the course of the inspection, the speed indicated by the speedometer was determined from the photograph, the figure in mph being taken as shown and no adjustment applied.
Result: 160 mph
